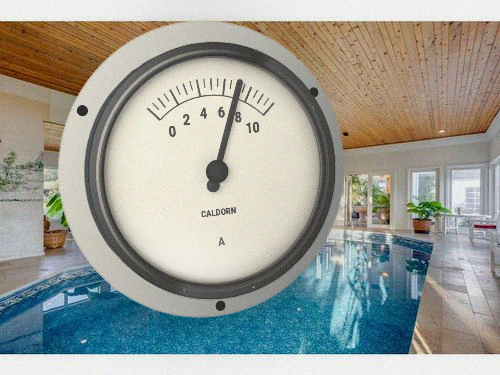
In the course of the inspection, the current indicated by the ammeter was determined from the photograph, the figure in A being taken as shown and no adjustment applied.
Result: 7 A
